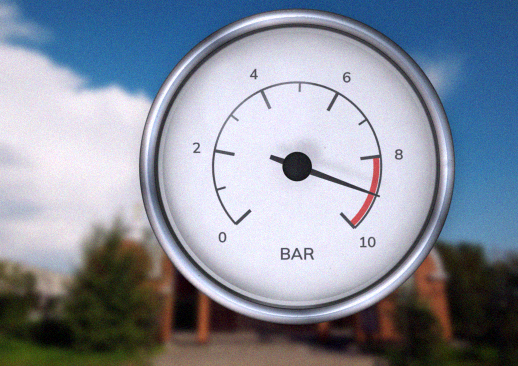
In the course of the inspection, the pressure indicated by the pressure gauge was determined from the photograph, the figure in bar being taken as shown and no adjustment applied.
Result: 9 bar
